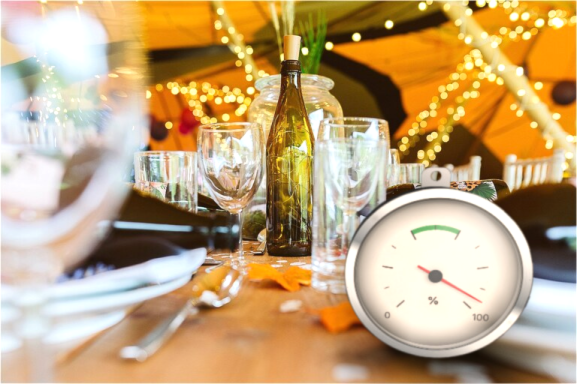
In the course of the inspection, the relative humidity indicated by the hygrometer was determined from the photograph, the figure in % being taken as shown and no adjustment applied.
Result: 95 %
